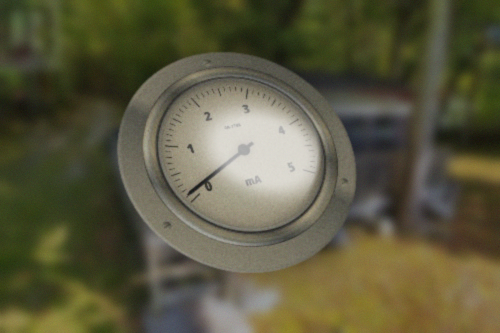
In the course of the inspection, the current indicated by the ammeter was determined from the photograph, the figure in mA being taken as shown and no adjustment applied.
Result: 0.1 mA
